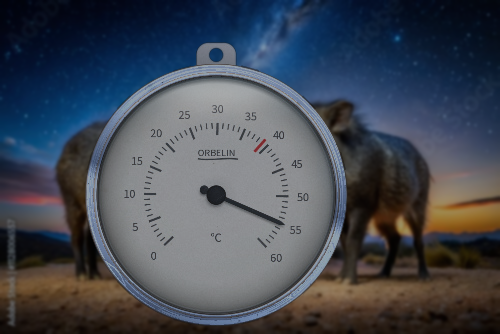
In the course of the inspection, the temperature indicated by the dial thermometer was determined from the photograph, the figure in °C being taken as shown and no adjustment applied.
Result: 55 °C
